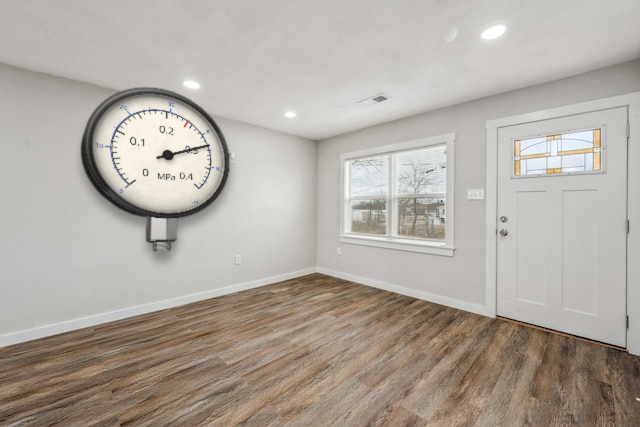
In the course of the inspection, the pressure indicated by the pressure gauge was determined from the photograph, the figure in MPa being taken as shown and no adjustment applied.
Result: 0.3 MPa
